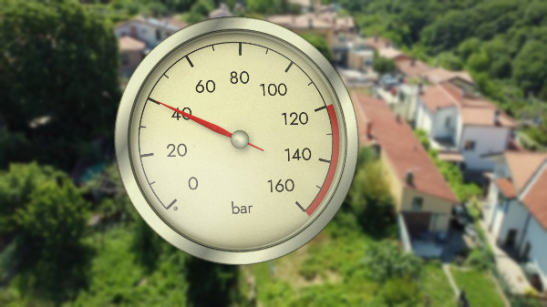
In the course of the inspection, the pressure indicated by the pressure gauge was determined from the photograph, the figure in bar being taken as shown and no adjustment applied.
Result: 40 bar
